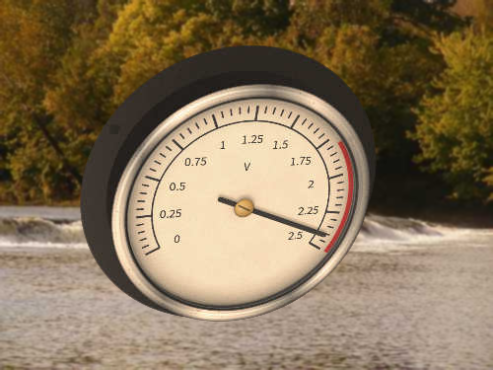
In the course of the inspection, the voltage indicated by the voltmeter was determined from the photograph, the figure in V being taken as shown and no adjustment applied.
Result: 2.4 V
